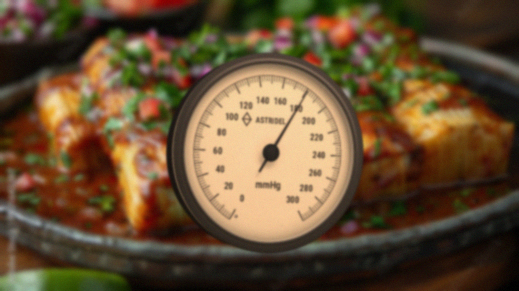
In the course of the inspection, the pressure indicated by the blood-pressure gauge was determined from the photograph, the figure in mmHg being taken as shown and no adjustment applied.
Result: 180 mmHg
